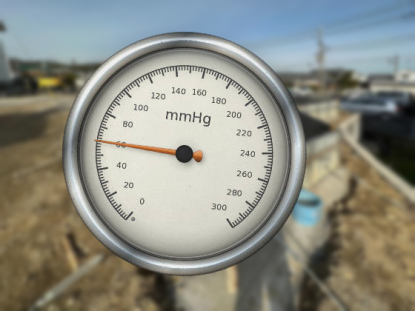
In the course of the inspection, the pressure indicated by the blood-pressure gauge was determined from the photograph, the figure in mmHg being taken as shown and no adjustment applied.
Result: 60 mmHg
